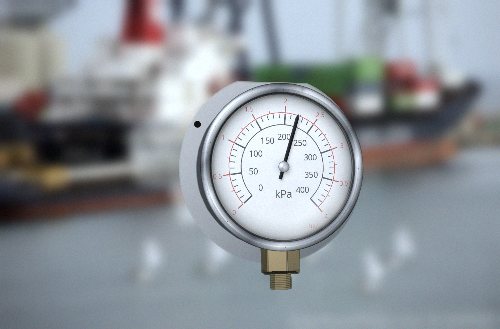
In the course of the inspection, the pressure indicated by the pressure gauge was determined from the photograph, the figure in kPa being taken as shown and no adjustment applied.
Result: 220 kPa
